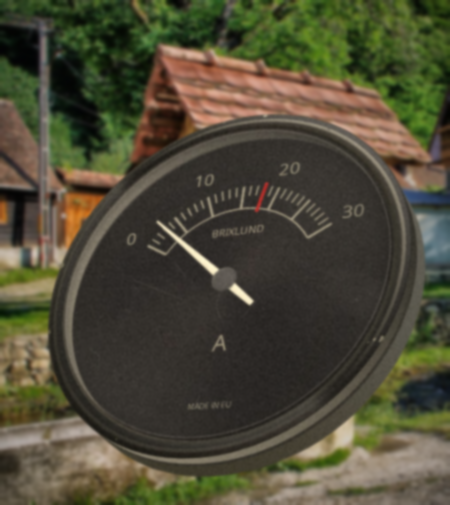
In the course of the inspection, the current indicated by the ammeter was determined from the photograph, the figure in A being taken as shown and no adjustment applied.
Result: 3 A
